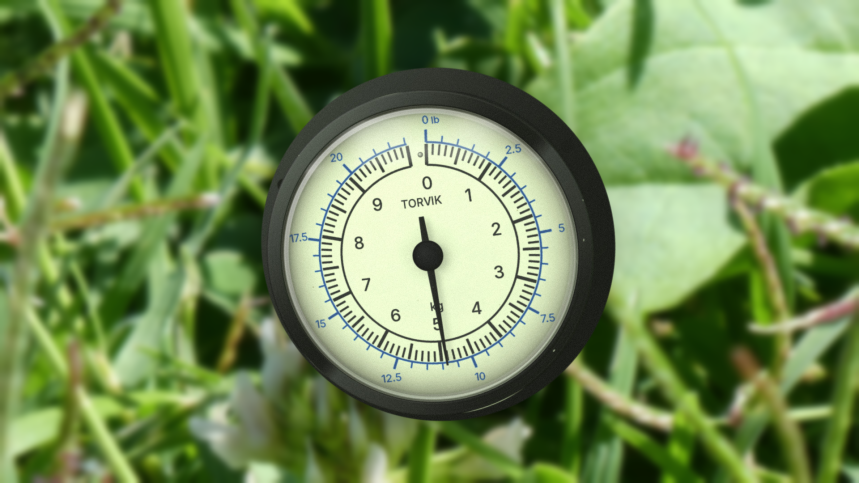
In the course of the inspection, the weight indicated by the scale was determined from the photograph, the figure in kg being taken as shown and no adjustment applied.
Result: 4.9 kg
